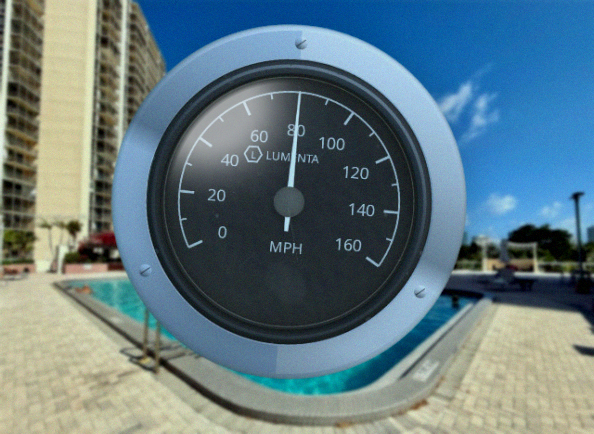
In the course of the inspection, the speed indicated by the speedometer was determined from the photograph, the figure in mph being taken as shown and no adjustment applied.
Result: 80 mph
